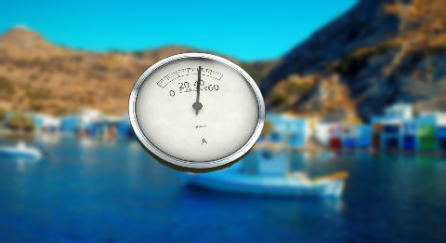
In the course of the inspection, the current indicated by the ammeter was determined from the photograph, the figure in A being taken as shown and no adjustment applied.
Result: 40 A
